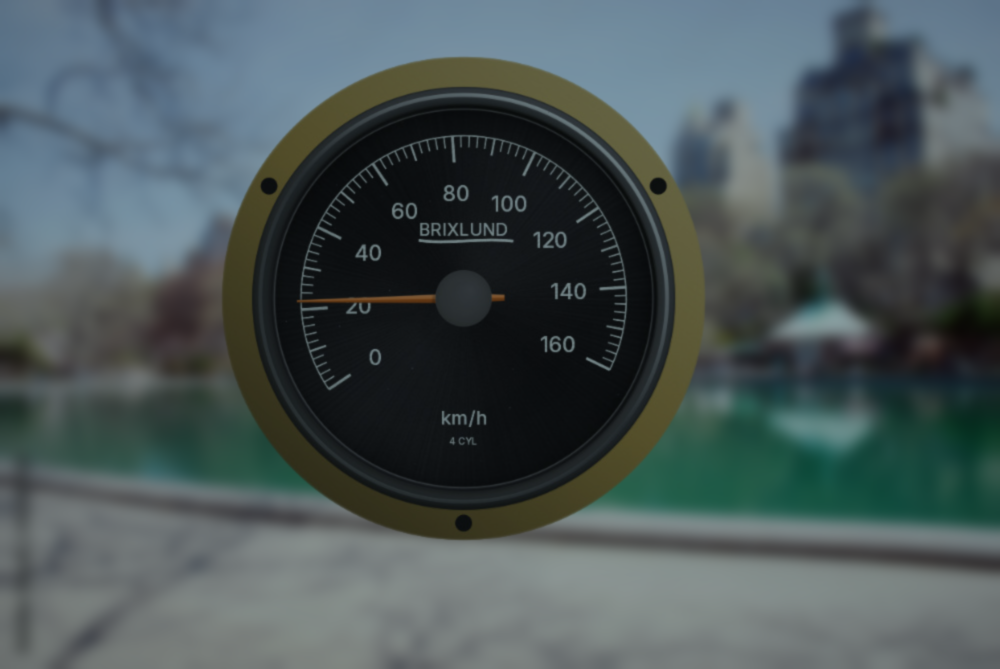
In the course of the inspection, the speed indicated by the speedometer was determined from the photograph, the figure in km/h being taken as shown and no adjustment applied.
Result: 22 km/h
